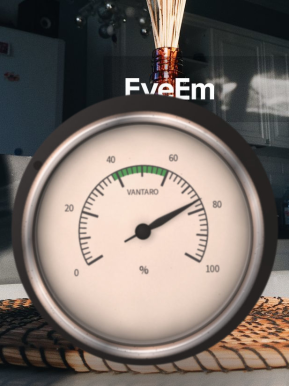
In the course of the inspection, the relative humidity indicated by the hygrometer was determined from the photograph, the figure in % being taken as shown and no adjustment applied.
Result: 76 %
